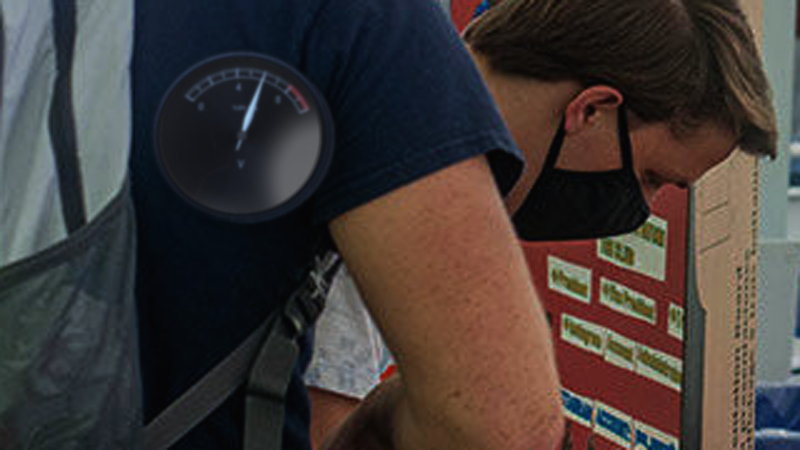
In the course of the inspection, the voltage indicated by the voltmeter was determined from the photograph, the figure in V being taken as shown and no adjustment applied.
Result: 6 V
